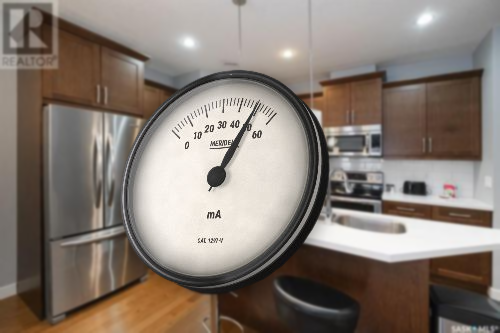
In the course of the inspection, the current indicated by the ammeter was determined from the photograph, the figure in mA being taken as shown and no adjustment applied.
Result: 50 mA
